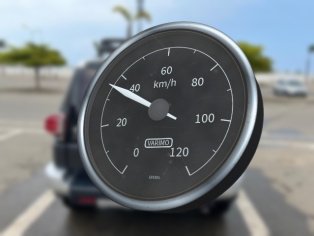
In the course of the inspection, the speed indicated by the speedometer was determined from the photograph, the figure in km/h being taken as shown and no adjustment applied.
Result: 35 km/h
